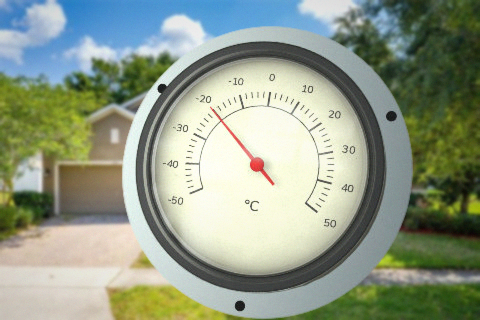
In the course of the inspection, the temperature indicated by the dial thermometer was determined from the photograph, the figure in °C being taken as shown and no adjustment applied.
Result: -20 °C
